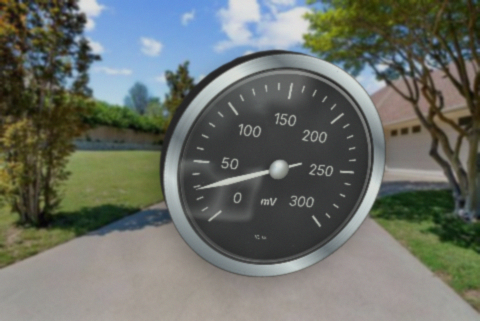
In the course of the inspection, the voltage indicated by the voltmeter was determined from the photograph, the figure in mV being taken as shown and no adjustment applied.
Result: 30 mV
